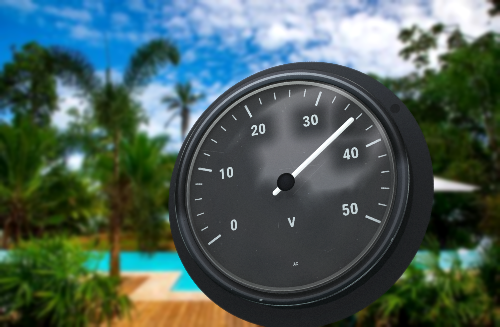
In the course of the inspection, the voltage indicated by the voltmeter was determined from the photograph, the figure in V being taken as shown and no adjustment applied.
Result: 36 V
